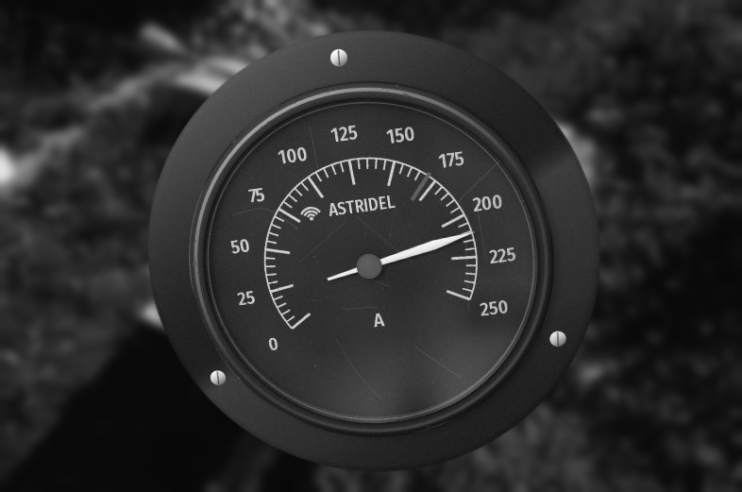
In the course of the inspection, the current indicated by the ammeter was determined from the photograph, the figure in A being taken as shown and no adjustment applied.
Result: 210 A
